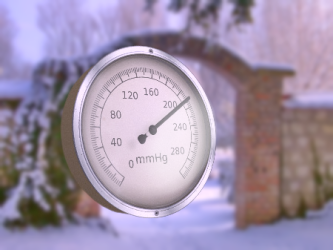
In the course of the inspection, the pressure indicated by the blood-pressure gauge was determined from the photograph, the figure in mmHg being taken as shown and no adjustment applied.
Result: 210 mmHg
